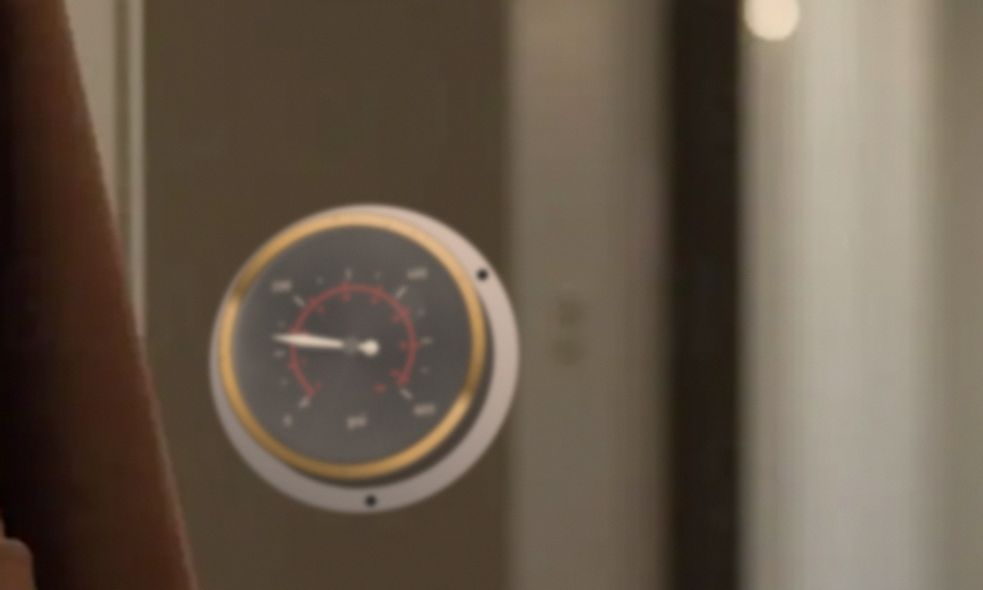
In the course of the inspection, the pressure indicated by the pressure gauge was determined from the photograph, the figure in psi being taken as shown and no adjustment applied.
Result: 125 psi
